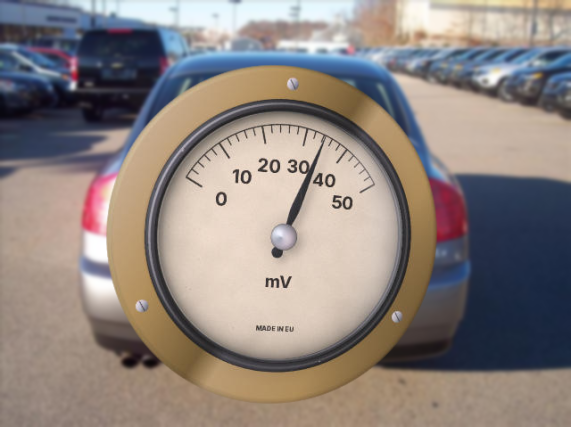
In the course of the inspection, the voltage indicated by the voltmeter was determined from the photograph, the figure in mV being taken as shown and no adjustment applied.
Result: 34 mV
